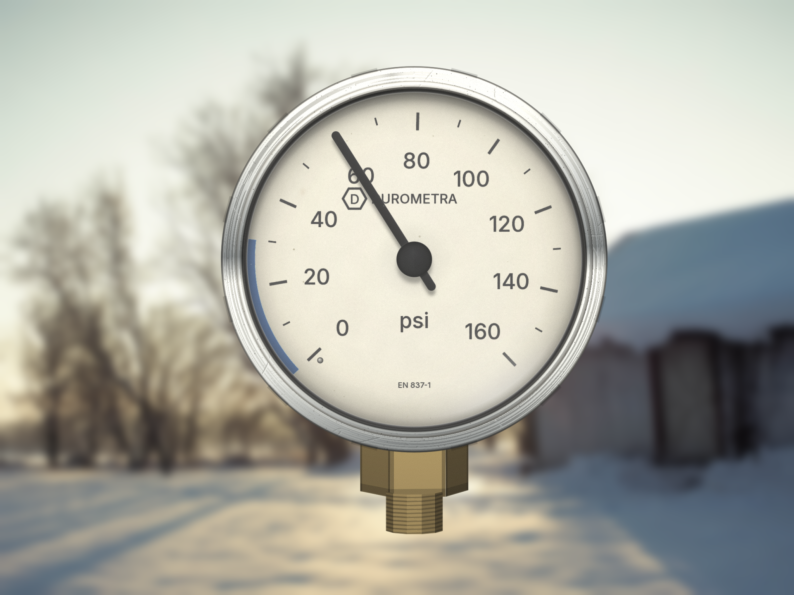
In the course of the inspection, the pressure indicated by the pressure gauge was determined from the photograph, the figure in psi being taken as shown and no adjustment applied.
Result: 60 psi
